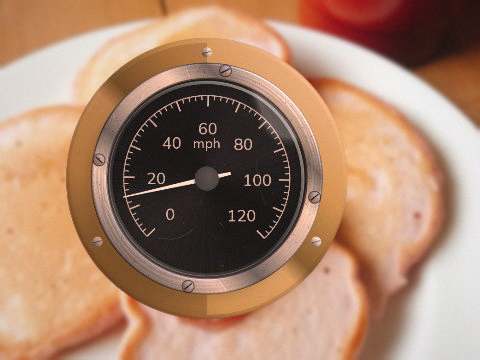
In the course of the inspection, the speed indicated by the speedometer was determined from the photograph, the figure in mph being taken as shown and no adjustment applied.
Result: 14 mph
